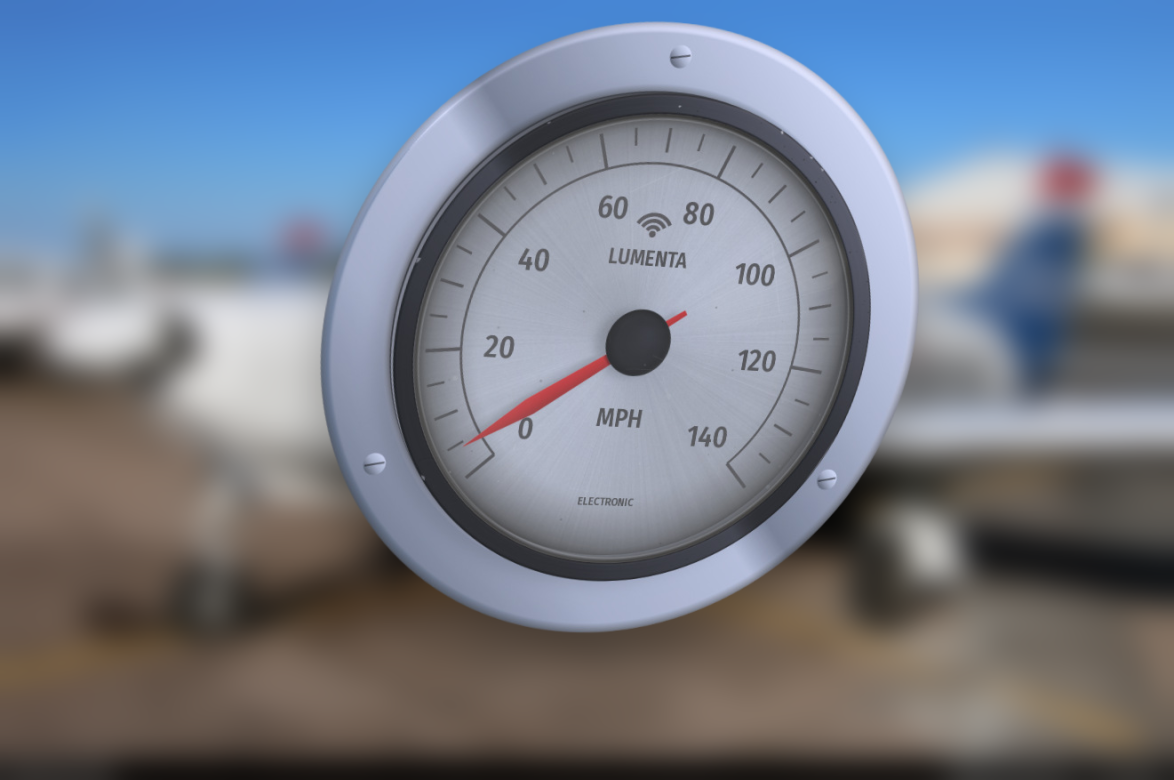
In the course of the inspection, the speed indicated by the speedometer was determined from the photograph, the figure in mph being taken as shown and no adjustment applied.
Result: 5 mph
